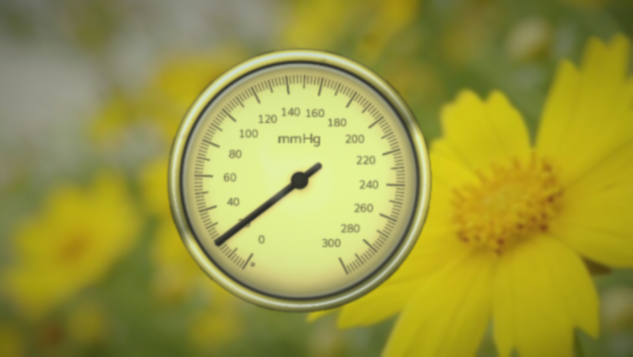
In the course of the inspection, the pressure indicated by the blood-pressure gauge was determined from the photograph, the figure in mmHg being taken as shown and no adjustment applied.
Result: 20 mmHg
